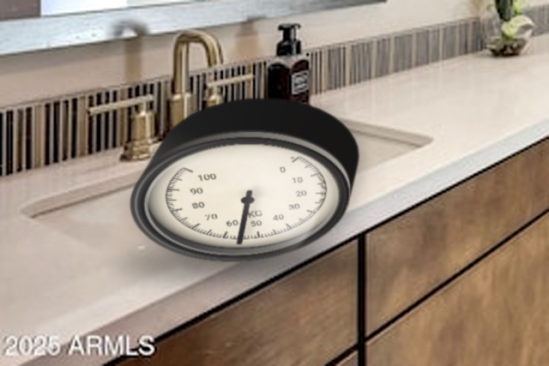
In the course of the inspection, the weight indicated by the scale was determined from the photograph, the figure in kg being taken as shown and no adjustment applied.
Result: 55 kg
